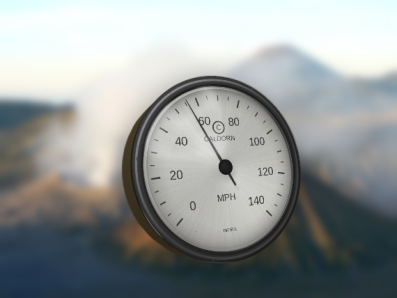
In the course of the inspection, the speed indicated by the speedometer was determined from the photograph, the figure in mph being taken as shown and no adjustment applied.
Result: 55 mph
